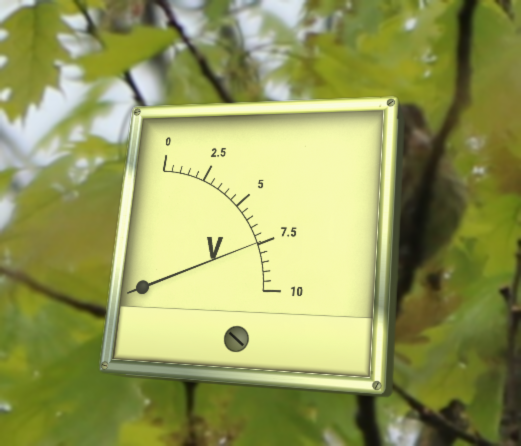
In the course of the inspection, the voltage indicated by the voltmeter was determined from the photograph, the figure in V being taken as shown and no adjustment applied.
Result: 7.5 V
